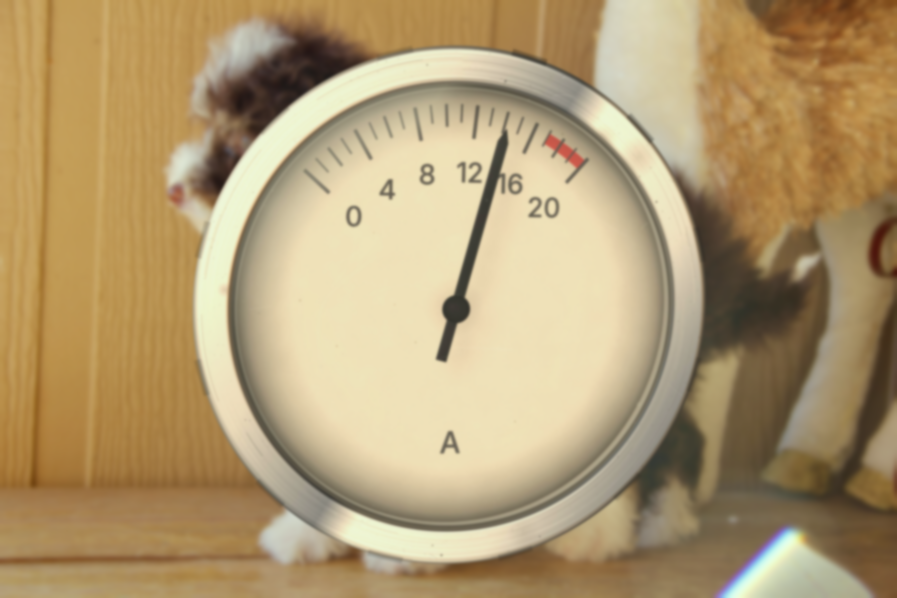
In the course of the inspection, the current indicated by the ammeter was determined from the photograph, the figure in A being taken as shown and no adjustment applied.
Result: 14 A
